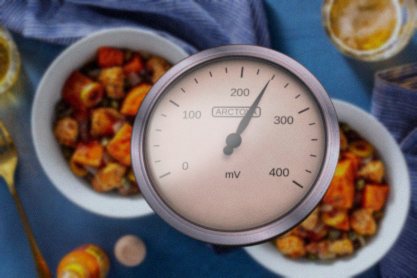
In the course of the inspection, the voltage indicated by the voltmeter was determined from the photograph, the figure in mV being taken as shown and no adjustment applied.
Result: 240 mV
